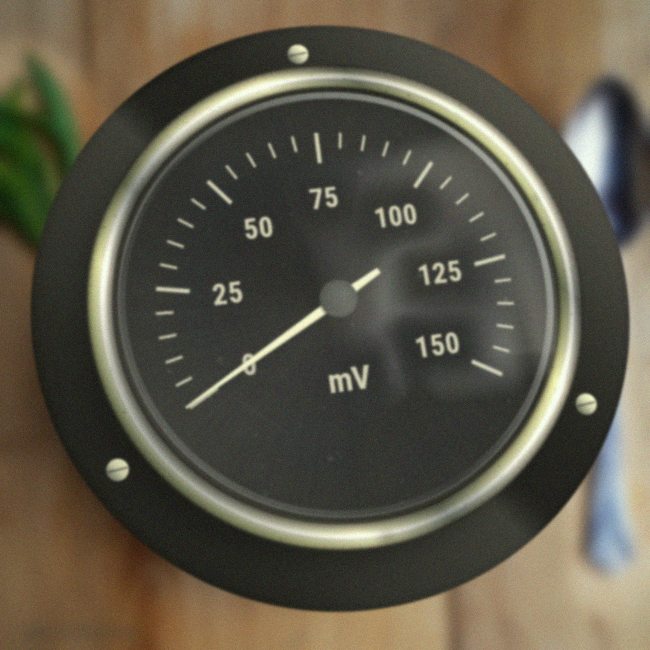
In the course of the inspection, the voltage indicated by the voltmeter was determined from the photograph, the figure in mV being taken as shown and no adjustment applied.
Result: 0 mV
